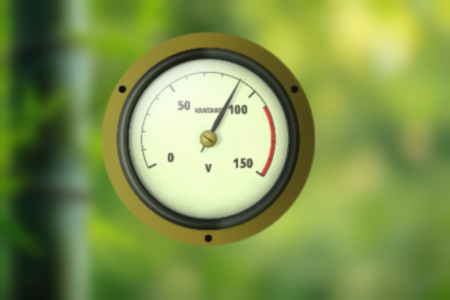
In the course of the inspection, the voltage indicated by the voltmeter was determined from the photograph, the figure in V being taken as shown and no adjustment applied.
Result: 90 V
